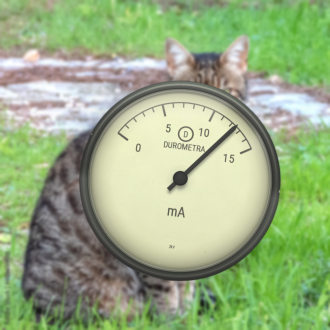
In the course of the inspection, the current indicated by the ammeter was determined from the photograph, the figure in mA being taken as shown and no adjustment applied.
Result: 12.5 mA
